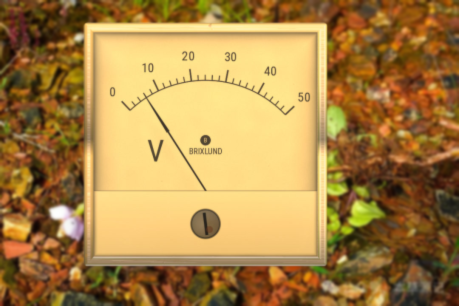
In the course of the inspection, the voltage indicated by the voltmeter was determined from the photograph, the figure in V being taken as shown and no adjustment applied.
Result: 6 V
